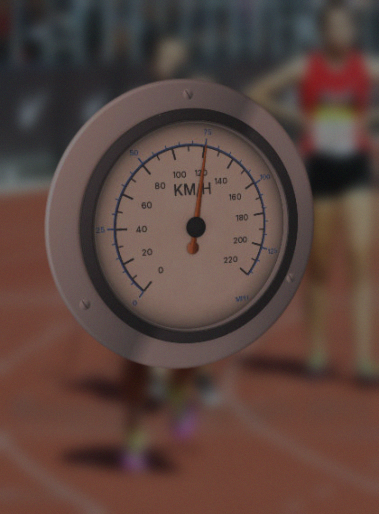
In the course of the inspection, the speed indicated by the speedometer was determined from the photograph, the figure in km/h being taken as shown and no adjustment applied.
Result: 120 km/h
